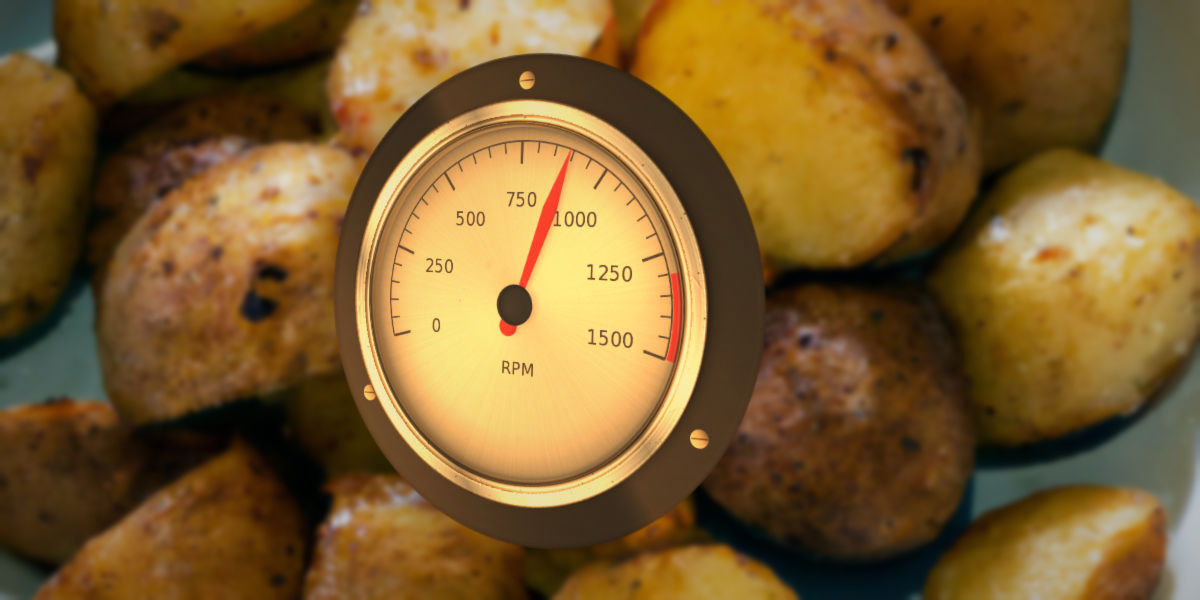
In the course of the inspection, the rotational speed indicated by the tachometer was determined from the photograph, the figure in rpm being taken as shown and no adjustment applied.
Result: 900 rpm
